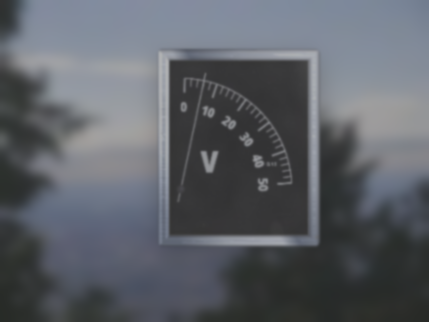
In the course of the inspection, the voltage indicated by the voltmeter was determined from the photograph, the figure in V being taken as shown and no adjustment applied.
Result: 6 V
